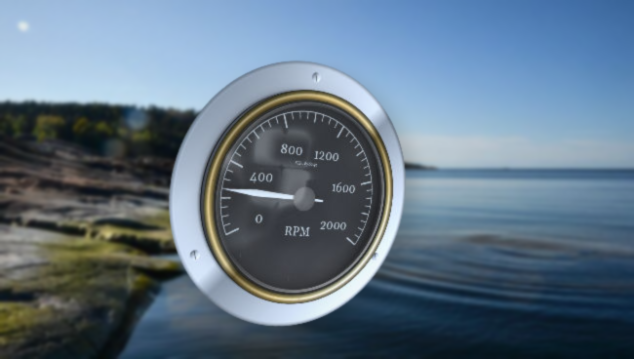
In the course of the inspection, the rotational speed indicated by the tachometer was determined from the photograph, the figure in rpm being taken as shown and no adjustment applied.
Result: 250 rpm
